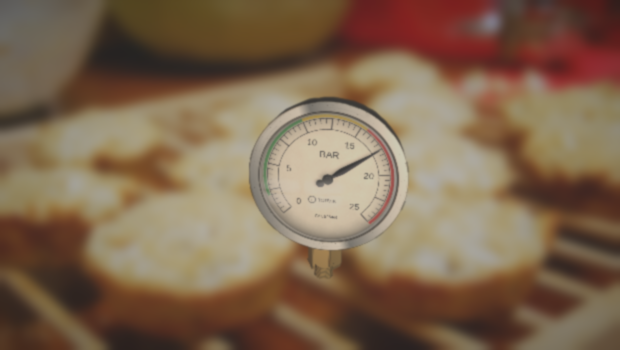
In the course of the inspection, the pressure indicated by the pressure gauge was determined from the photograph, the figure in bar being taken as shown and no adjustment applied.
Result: 17.5 bar
